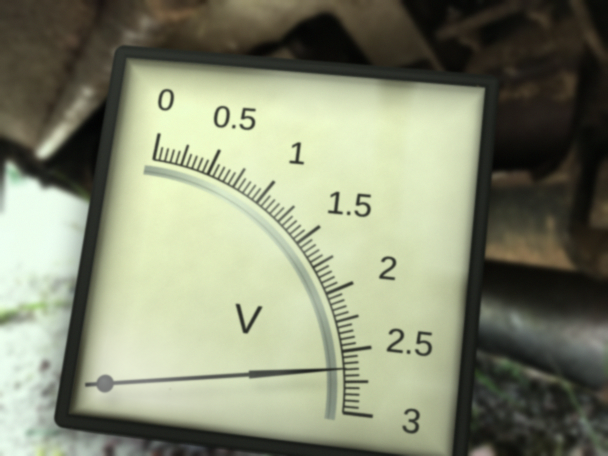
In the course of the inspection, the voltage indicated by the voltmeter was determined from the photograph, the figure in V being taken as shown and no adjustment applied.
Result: 2.65 V
